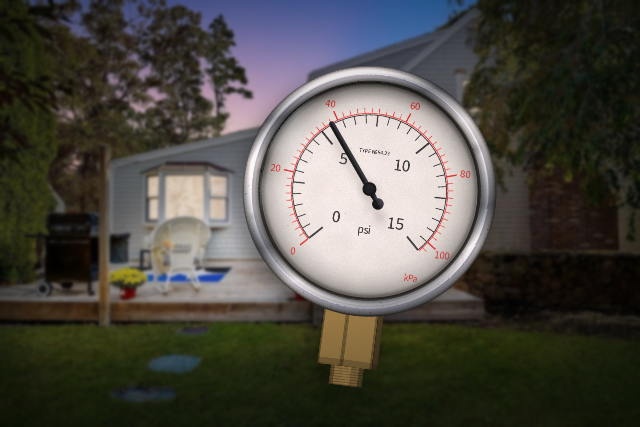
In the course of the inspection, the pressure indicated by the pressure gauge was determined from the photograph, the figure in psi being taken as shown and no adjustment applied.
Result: 5.5 psi
